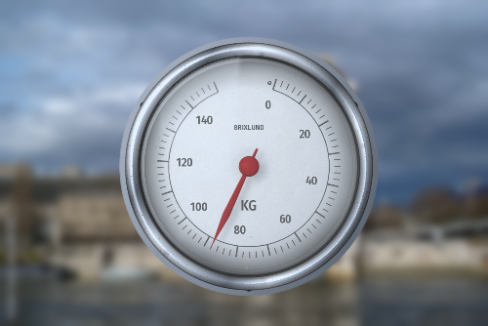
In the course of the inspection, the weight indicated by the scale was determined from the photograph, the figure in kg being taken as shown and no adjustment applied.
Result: 88 kg
